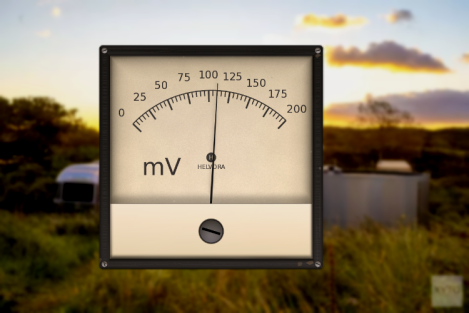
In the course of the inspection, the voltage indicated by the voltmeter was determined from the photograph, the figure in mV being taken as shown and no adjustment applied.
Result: 110 mV
